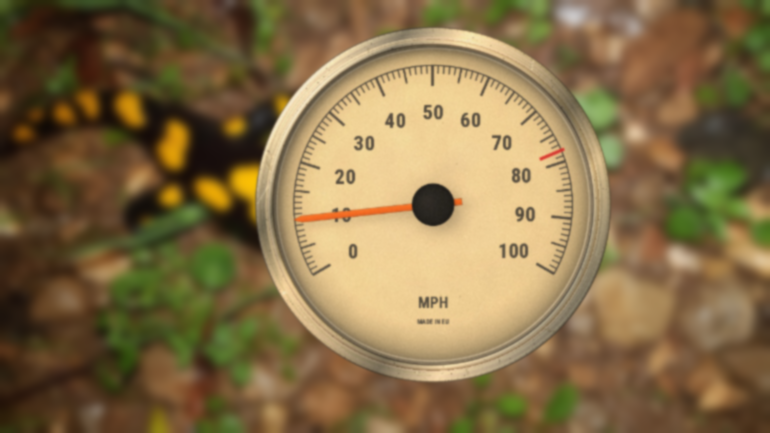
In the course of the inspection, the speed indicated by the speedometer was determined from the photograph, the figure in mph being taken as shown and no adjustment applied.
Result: 10 mph
